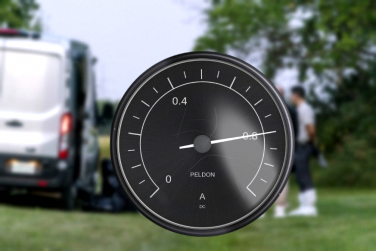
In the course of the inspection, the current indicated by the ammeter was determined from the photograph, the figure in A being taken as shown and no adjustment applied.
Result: 0.8 A
